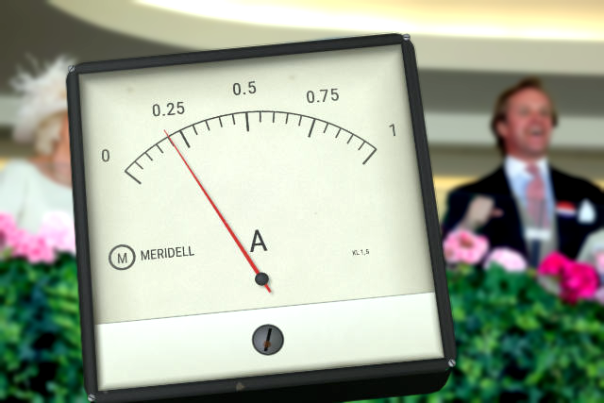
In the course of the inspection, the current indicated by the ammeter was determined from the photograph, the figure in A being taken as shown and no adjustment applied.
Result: 0.2 A
